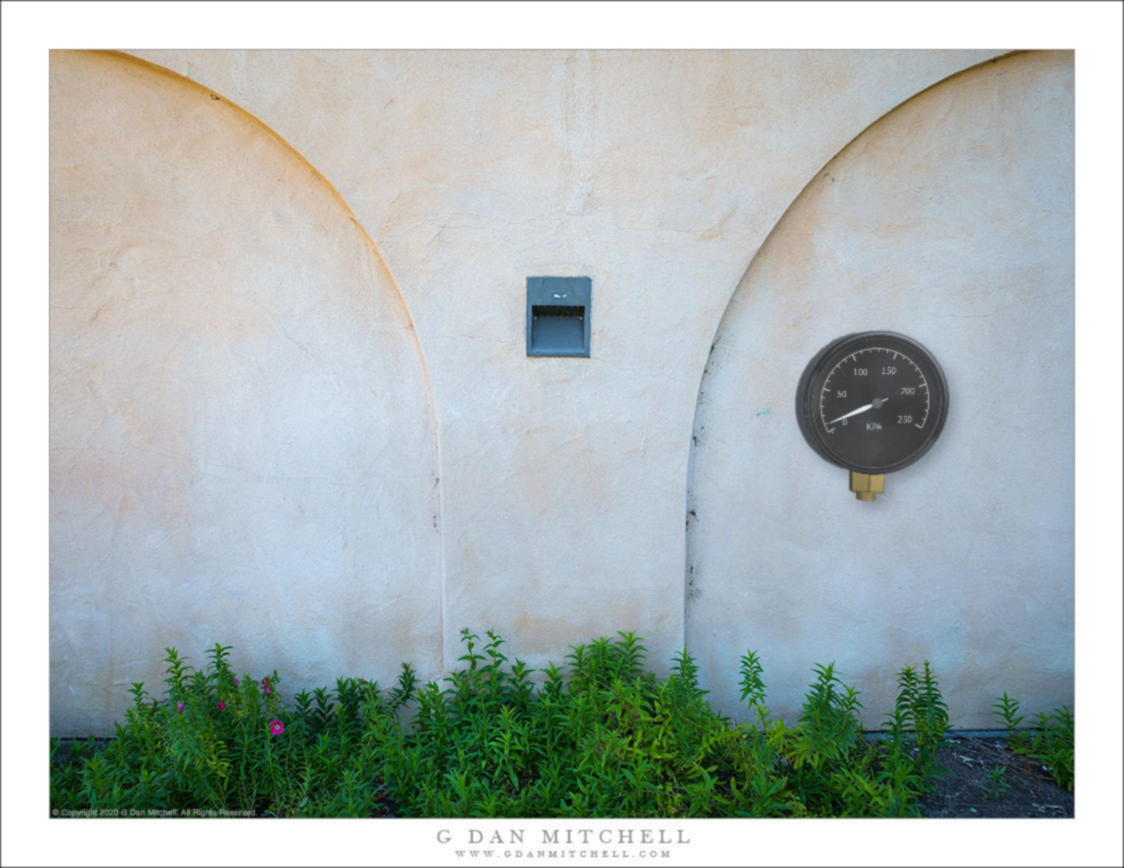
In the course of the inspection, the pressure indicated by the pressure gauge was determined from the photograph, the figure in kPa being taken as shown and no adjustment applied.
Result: 10 kPa
